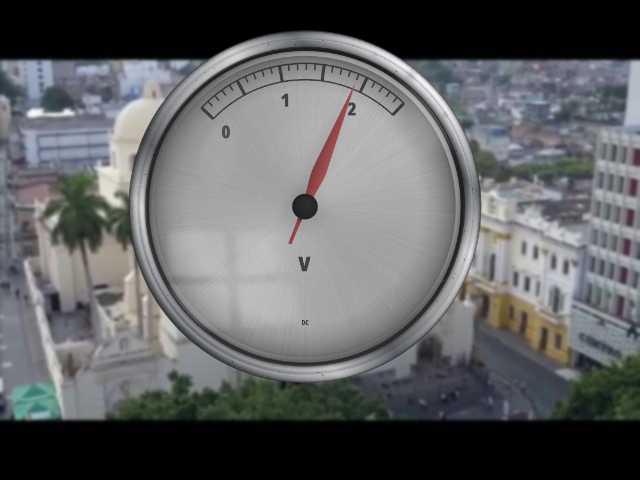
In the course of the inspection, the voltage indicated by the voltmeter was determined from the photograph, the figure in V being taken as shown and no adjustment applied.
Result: 1.9 V
